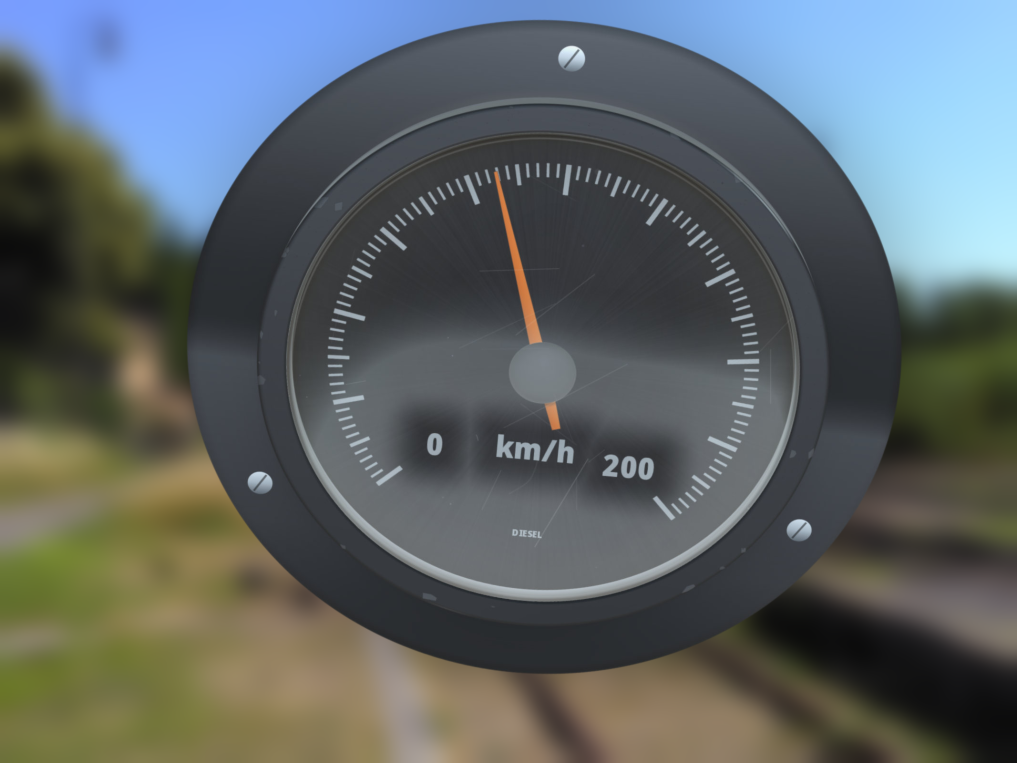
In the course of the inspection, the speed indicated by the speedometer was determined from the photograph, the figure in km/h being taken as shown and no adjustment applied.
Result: 86 km/h
